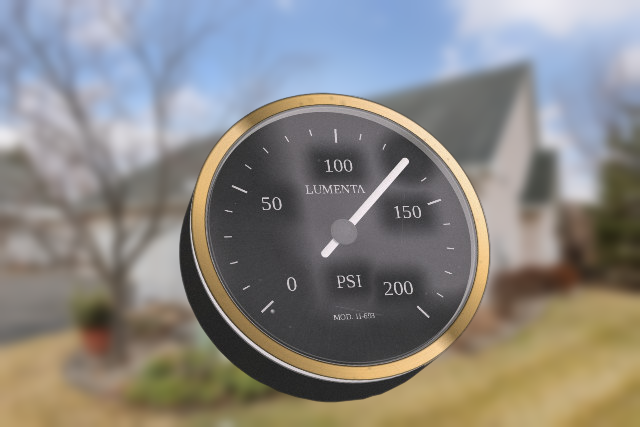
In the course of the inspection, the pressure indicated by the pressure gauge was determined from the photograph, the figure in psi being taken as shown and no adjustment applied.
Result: 130 psi
